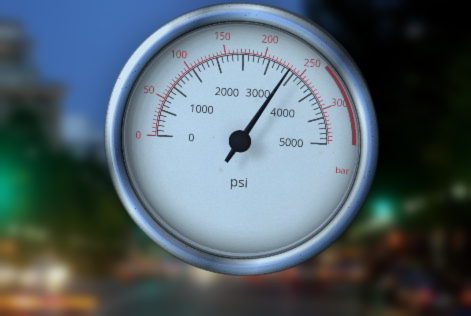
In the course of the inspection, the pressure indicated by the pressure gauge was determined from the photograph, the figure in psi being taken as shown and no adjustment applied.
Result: 3400 psi
